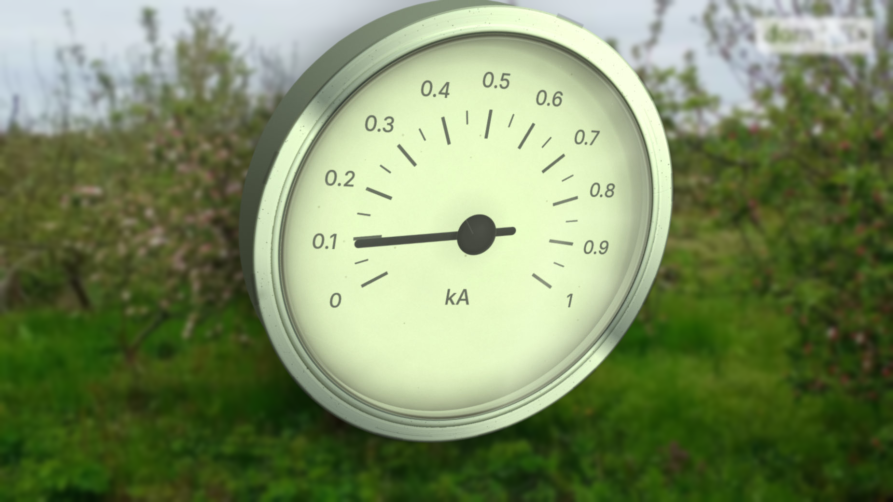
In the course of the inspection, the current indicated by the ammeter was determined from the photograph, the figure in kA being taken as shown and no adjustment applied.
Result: 0.1 kA
